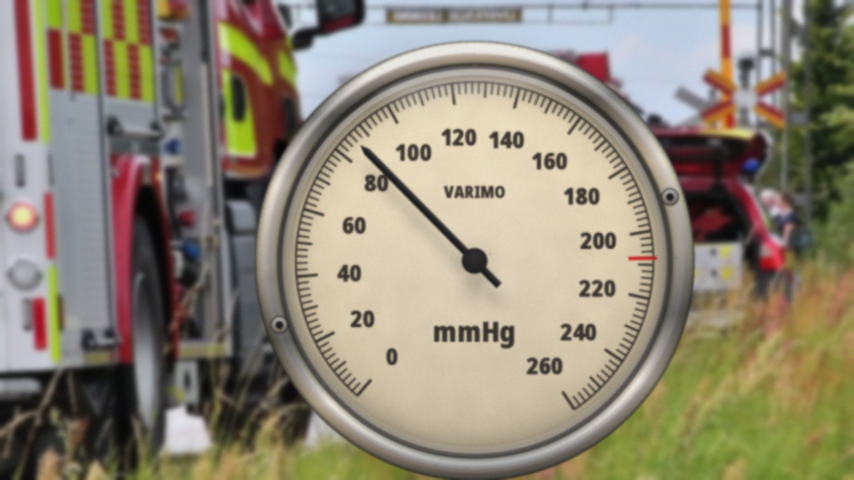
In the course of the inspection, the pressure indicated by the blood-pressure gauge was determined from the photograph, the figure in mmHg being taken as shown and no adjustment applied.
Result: 86 mmHg
